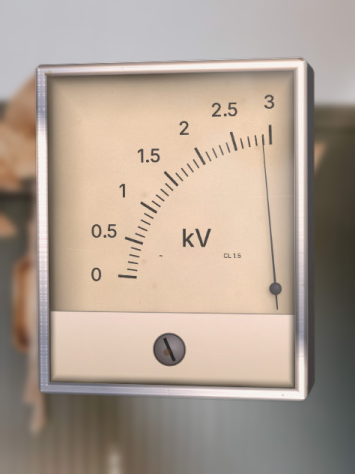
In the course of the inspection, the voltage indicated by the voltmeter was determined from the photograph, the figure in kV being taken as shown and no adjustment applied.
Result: 2.9 kV
